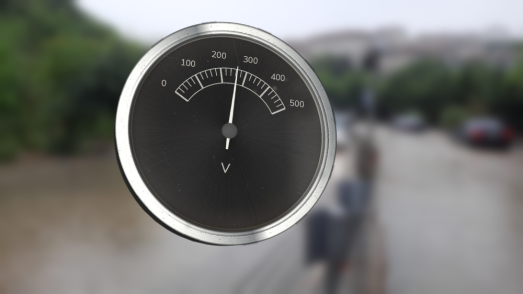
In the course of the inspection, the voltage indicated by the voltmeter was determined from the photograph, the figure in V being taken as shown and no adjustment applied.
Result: 260 V
